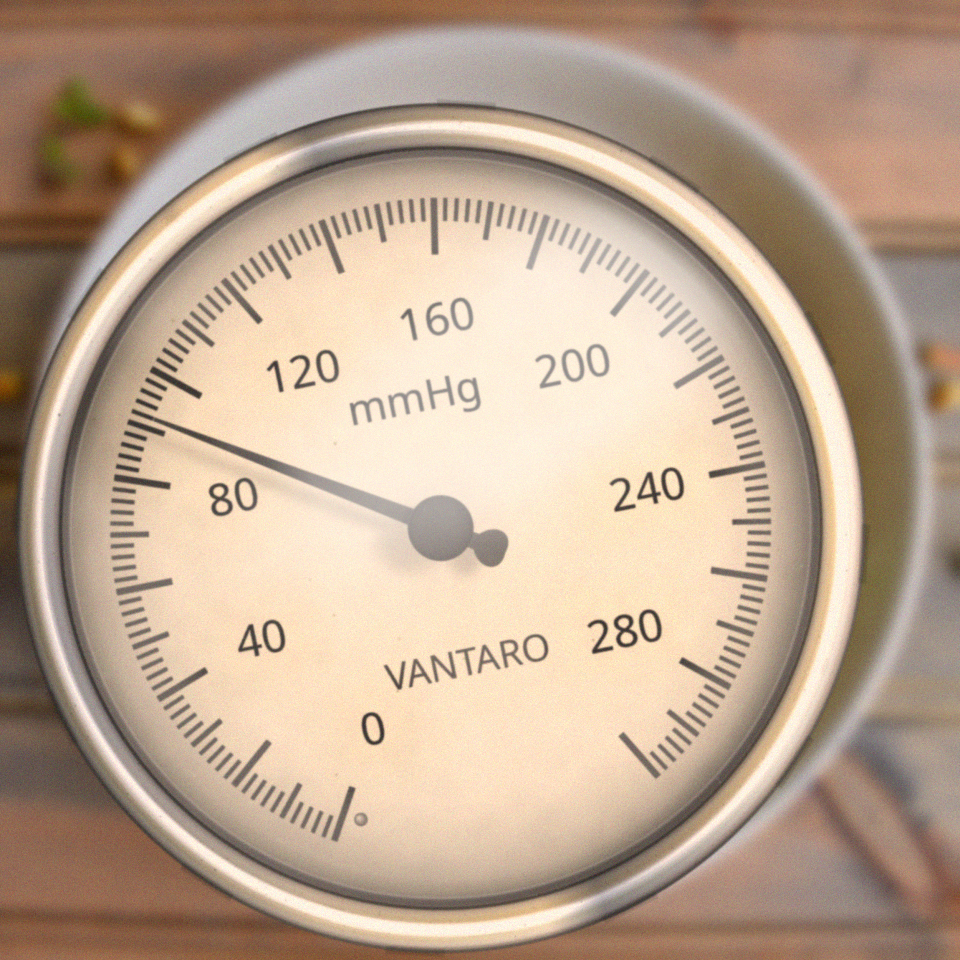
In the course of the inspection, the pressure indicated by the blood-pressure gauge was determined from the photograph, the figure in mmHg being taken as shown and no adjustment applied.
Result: 92 mmHg
